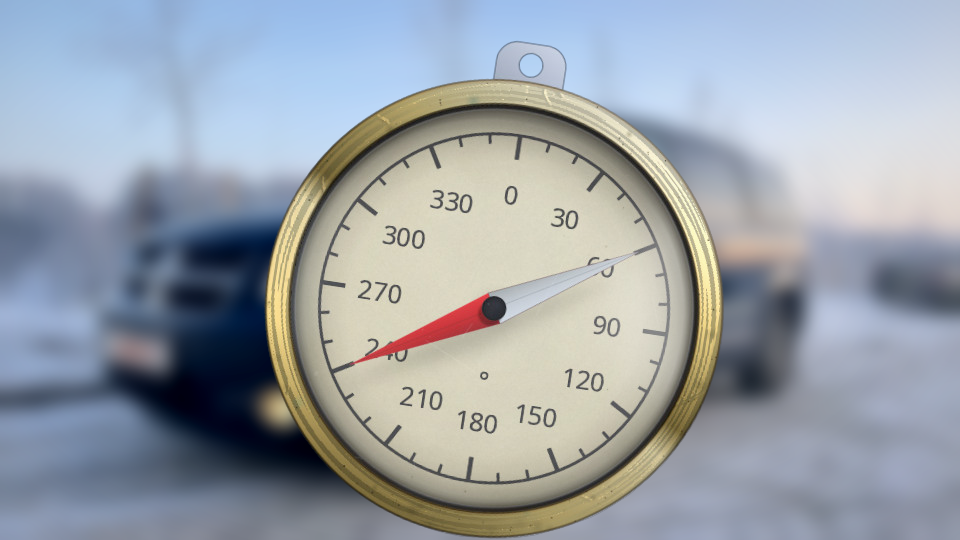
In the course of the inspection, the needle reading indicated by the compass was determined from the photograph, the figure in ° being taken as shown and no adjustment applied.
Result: 240 °
